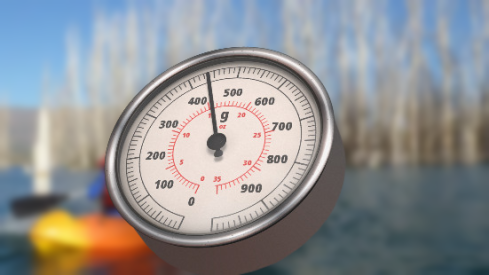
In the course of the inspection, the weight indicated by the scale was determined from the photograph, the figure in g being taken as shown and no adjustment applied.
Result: 440 g
